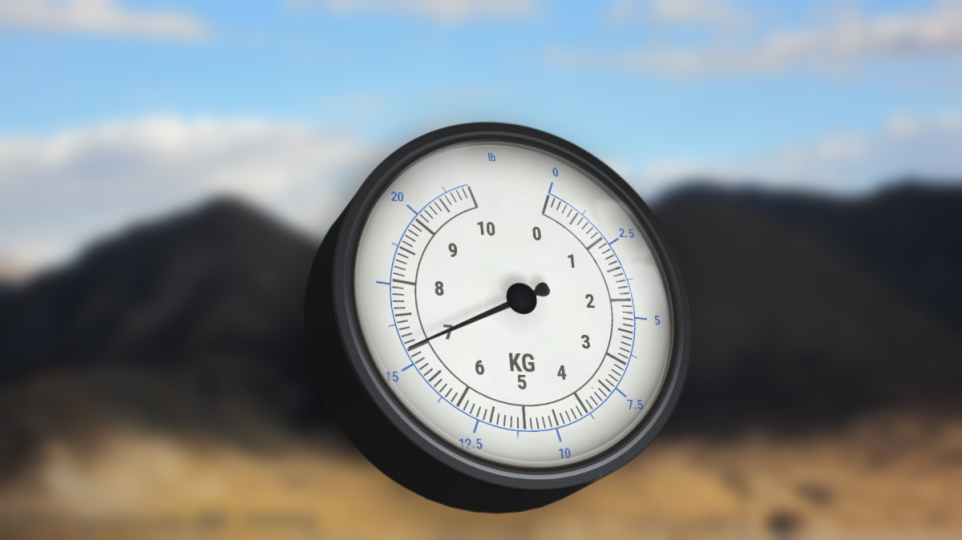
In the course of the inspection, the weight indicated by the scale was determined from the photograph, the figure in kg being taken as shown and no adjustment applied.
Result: 7 kg
